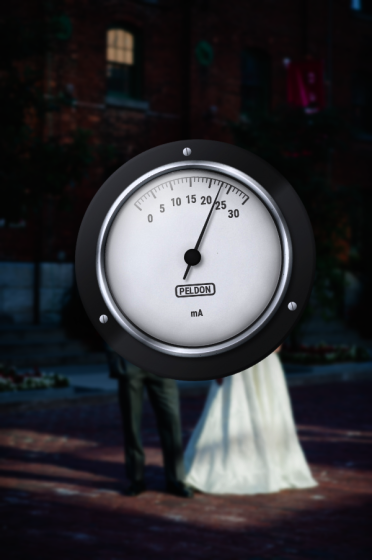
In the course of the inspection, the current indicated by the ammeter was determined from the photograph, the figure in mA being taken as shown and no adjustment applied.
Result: 23 mA
